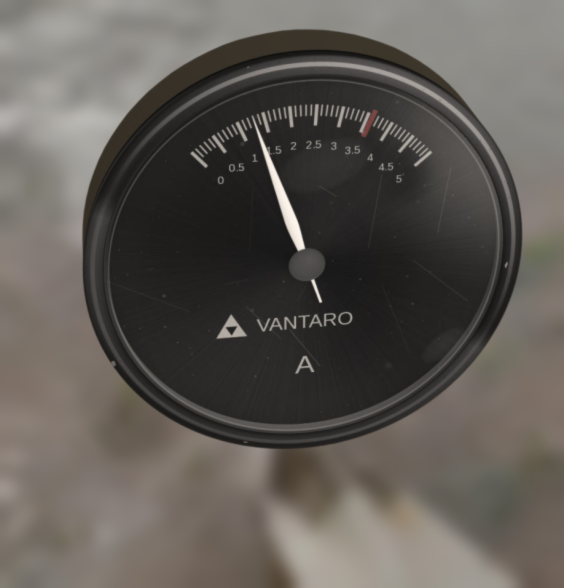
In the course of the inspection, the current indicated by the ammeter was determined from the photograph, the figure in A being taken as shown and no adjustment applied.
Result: 1.3 A
